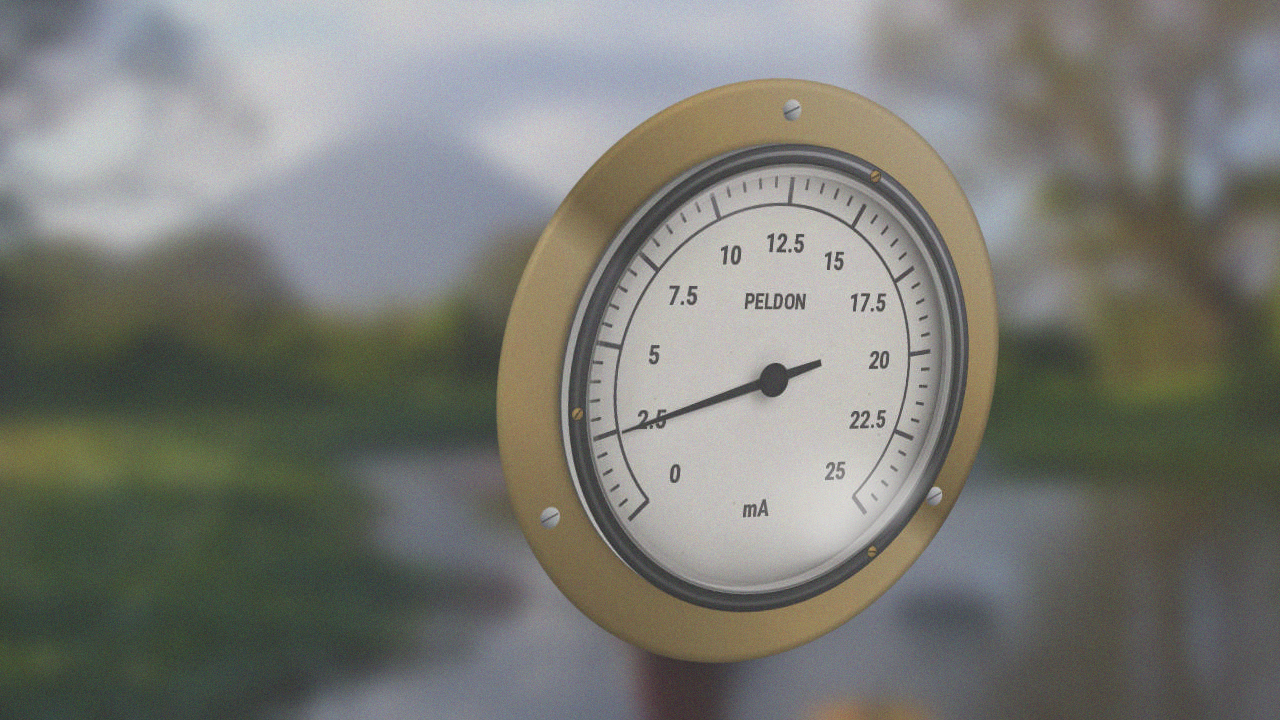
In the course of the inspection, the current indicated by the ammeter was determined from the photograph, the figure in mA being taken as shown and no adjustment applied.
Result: 2.5 mA
